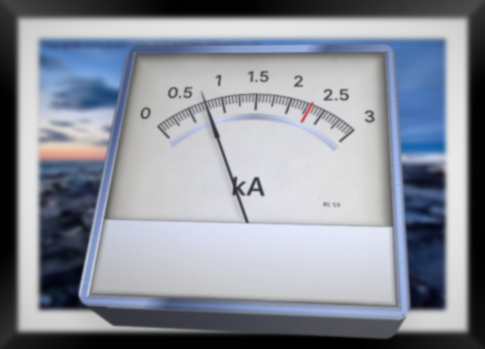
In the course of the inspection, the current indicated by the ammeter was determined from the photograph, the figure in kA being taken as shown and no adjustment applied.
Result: 0.75 kA
